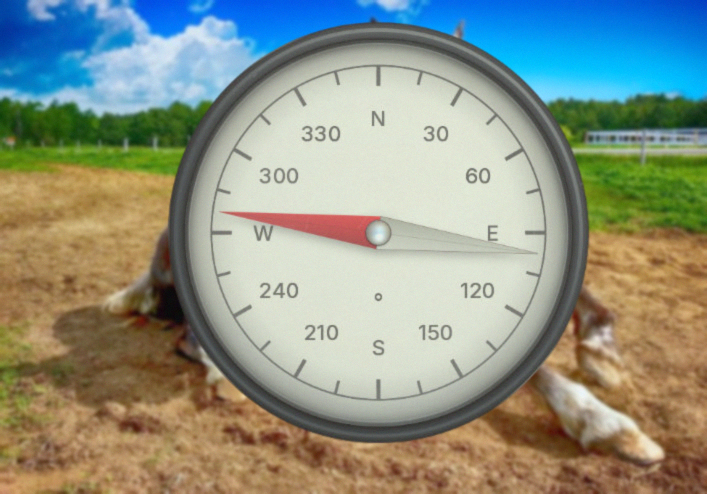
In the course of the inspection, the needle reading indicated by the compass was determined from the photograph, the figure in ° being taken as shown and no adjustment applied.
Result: 277.5 °
